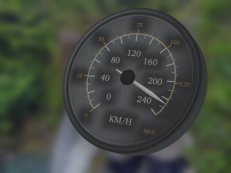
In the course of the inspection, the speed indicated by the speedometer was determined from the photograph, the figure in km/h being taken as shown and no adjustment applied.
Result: 225 km/h
